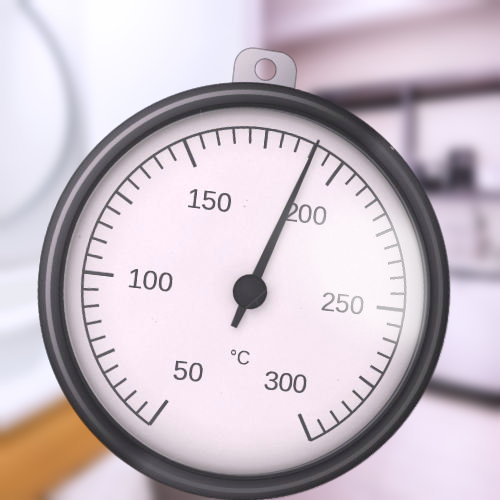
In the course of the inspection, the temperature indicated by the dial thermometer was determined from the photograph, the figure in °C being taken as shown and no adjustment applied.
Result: 190 °C
